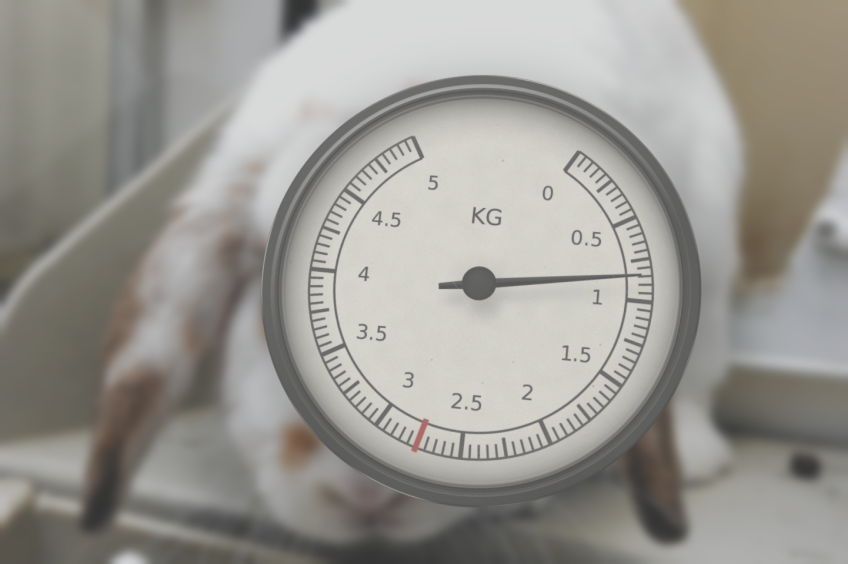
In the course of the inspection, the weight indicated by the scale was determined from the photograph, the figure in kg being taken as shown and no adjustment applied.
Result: 0.85 kg
